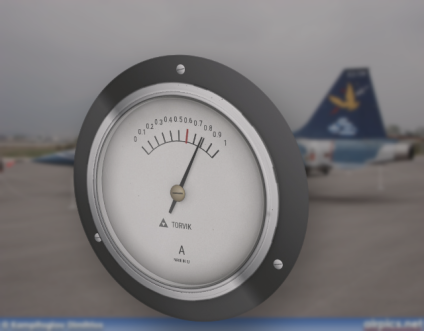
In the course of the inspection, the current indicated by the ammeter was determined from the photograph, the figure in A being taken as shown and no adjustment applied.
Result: 0.8 A
